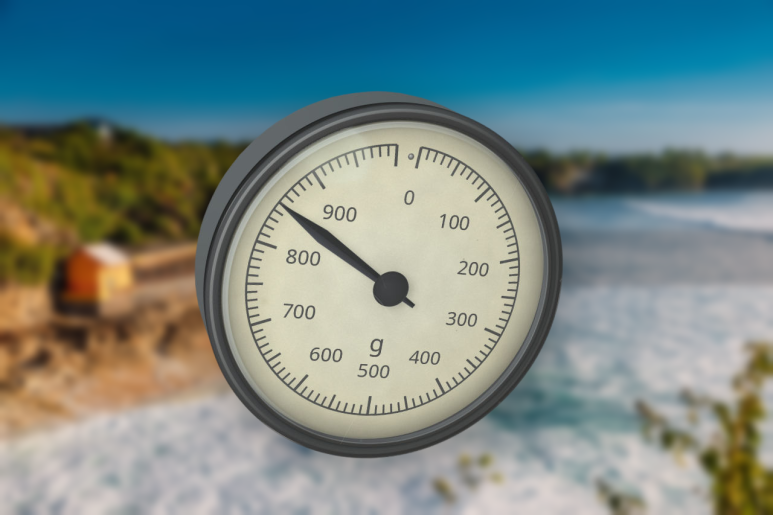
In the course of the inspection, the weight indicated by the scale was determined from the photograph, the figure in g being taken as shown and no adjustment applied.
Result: 850 g
